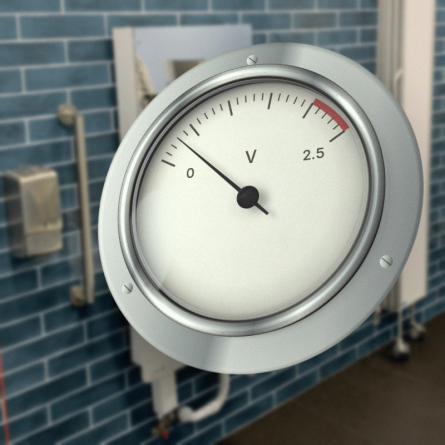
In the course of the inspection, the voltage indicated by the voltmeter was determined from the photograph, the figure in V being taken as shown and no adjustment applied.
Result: 0.3 V
